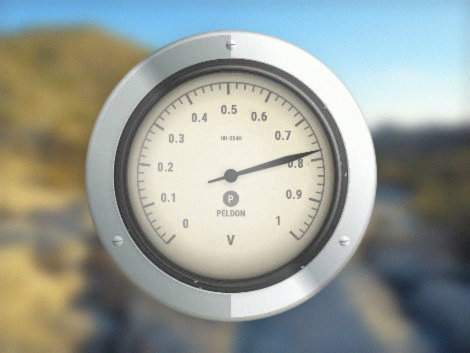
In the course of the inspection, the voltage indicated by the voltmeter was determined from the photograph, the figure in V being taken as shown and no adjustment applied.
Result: 0.78 V
